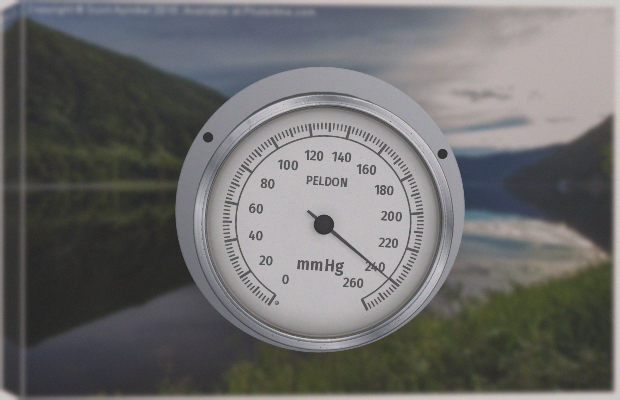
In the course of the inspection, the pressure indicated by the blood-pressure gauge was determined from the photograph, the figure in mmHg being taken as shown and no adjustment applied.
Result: 240 mmHg
